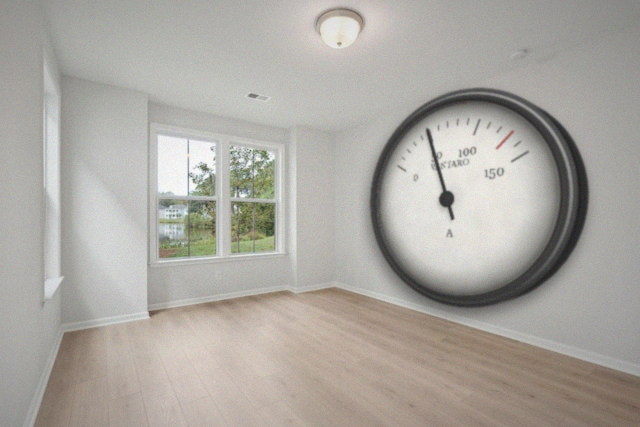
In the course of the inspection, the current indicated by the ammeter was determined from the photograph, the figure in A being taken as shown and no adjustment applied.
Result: 50 A
